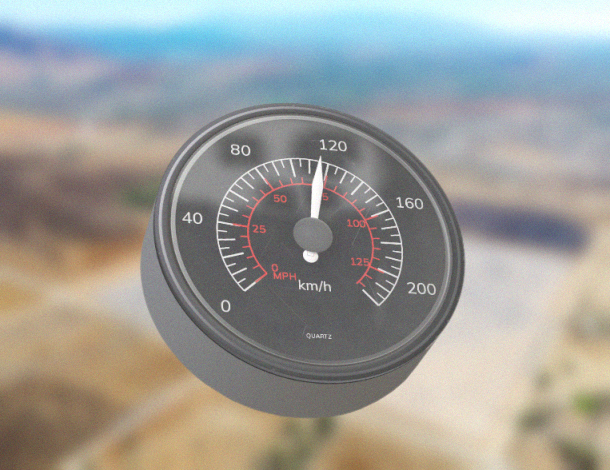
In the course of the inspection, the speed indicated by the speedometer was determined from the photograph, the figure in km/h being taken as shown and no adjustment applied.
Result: 115 km/h
